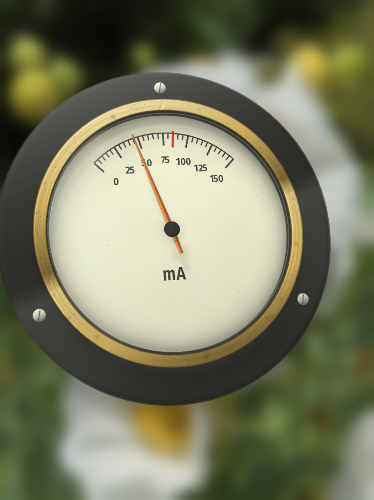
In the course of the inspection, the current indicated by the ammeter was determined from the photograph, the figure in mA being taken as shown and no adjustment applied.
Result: 45 mA
